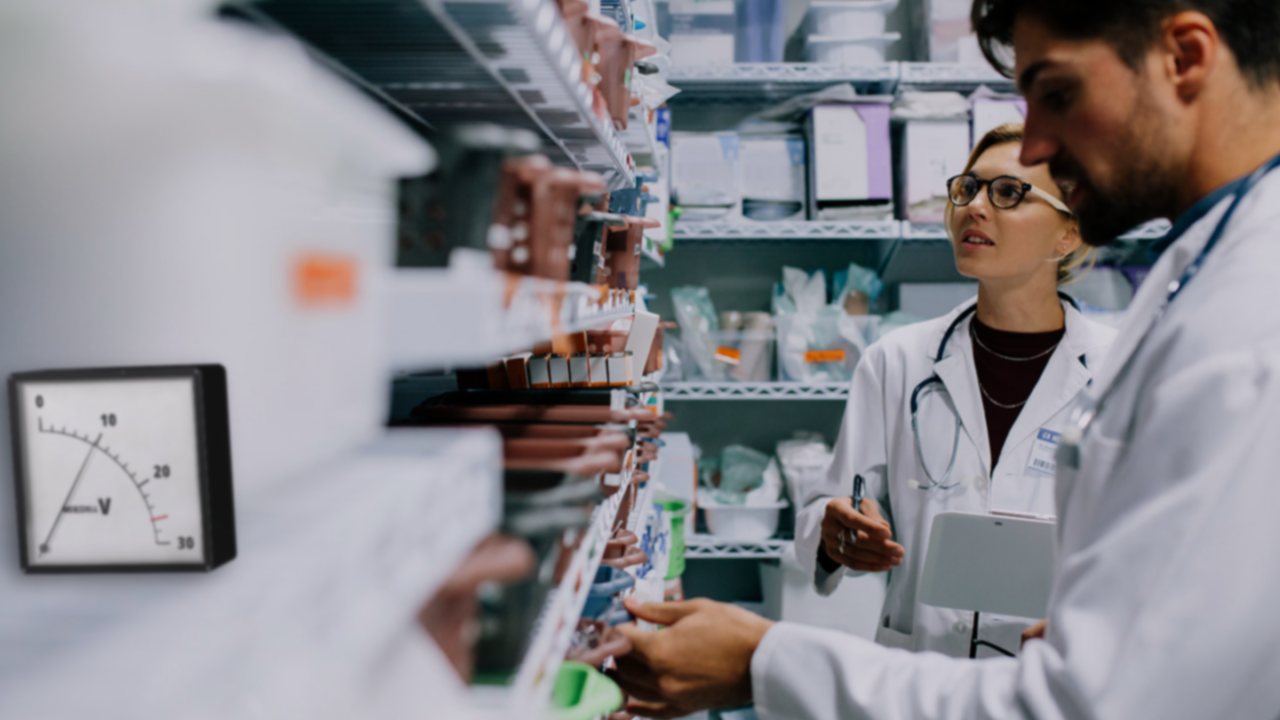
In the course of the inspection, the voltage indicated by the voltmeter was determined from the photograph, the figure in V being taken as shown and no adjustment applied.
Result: 10 V
